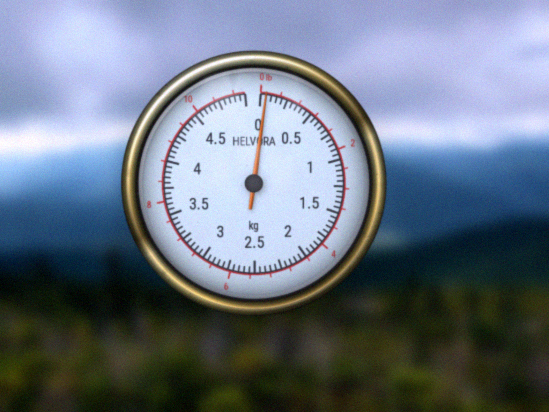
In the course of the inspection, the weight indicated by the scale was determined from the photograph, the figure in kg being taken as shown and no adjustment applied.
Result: 0.05 kg
